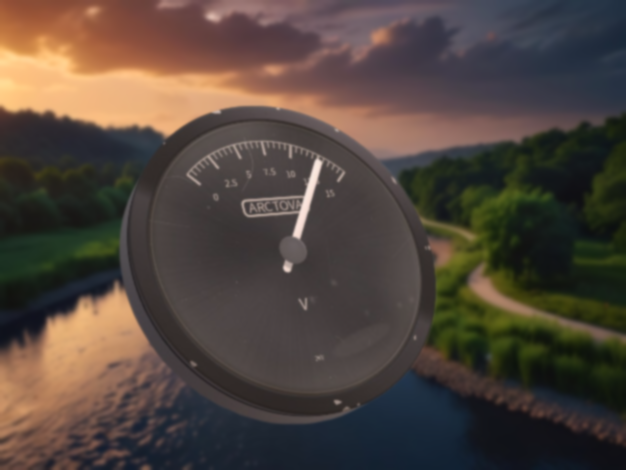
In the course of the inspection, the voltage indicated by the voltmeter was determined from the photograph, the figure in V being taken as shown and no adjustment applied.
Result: 12.5 V
